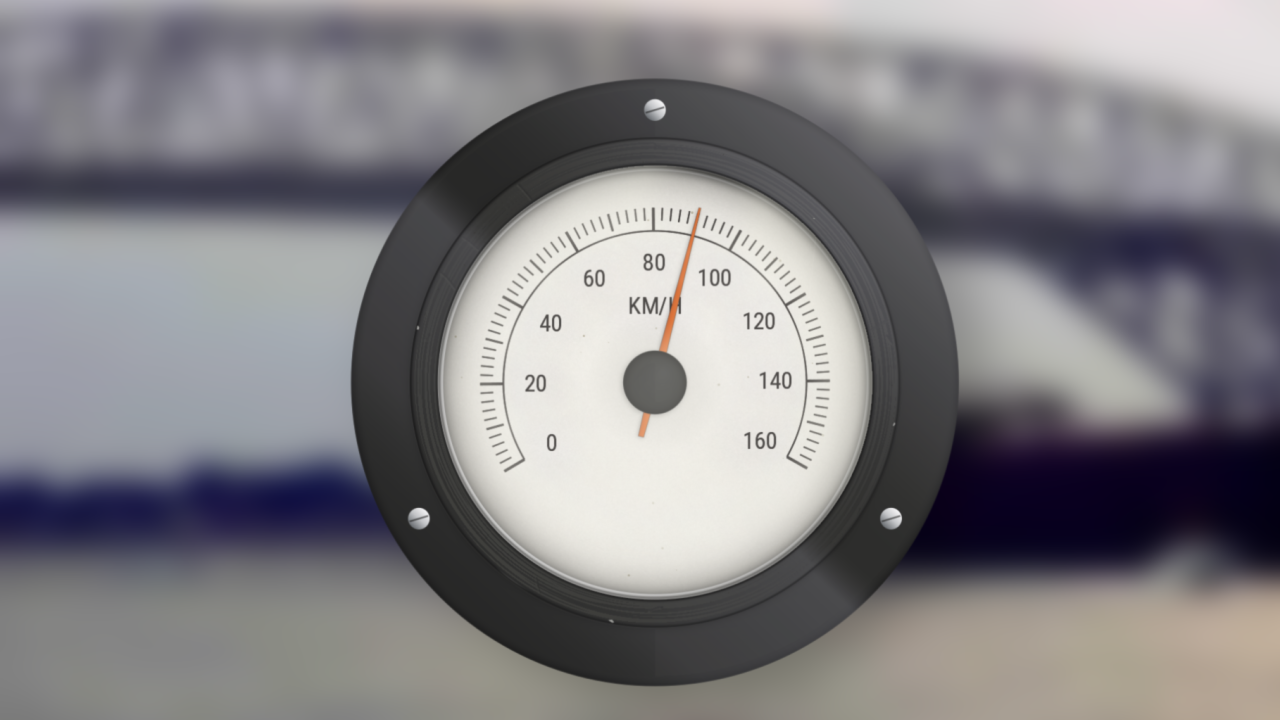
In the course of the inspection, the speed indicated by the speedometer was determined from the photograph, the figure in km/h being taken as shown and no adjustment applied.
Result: 90 km/h
